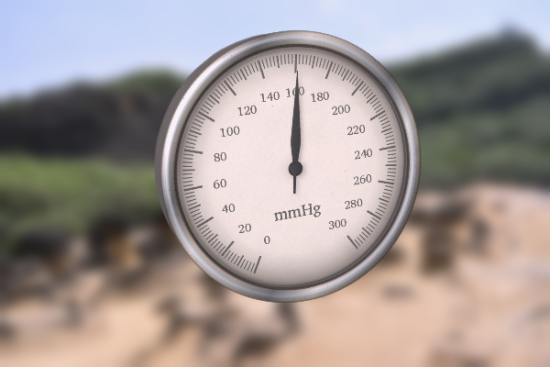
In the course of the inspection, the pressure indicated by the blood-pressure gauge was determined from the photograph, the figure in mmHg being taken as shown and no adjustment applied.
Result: 160 mmHg
